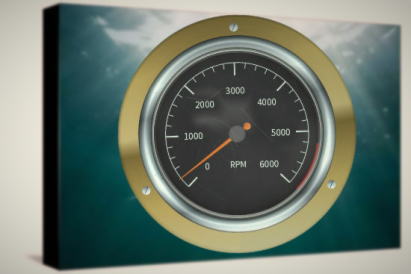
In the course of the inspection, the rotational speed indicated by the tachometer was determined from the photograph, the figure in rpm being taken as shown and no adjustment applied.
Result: 200 rpm
